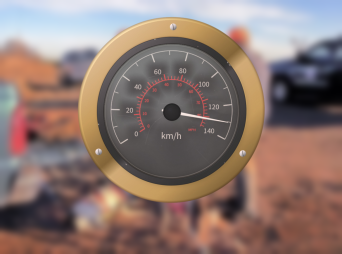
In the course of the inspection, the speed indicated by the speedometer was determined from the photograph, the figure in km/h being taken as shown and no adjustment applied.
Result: 130 km/h
